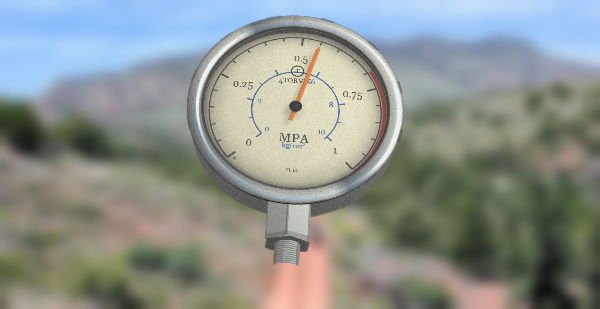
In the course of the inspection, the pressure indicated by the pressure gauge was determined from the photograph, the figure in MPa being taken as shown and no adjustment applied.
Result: 0.55 MPa
